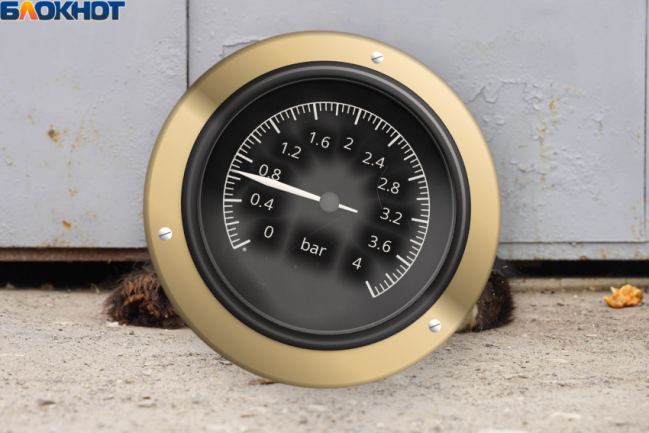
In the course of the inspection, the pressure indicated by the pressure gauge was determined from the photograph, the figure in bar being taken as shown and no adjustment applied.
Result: 0.65 bar
